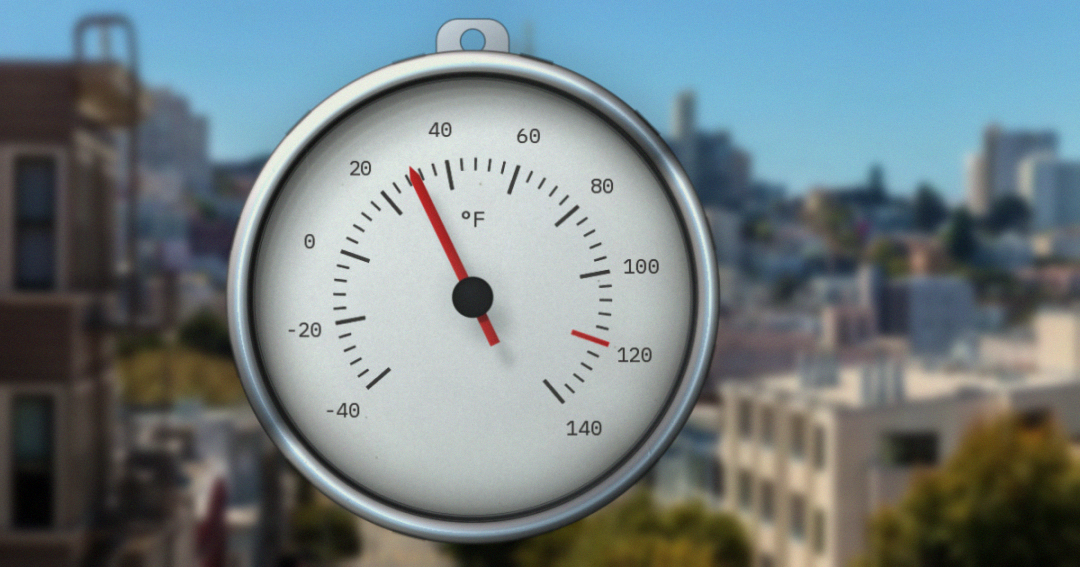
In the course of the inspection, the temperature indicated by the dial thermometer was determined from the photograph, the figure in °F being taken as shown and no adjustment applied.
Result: 30 °F
